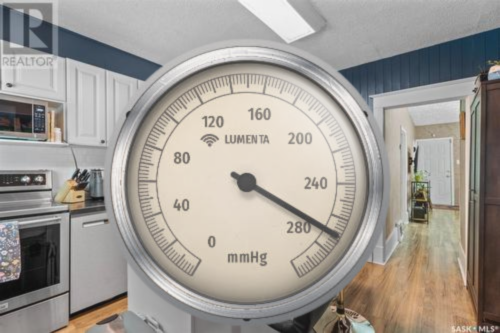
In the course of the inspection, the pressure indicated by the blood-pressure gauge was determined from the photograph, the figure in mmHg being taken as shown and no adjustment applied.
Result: 270 mmHg
